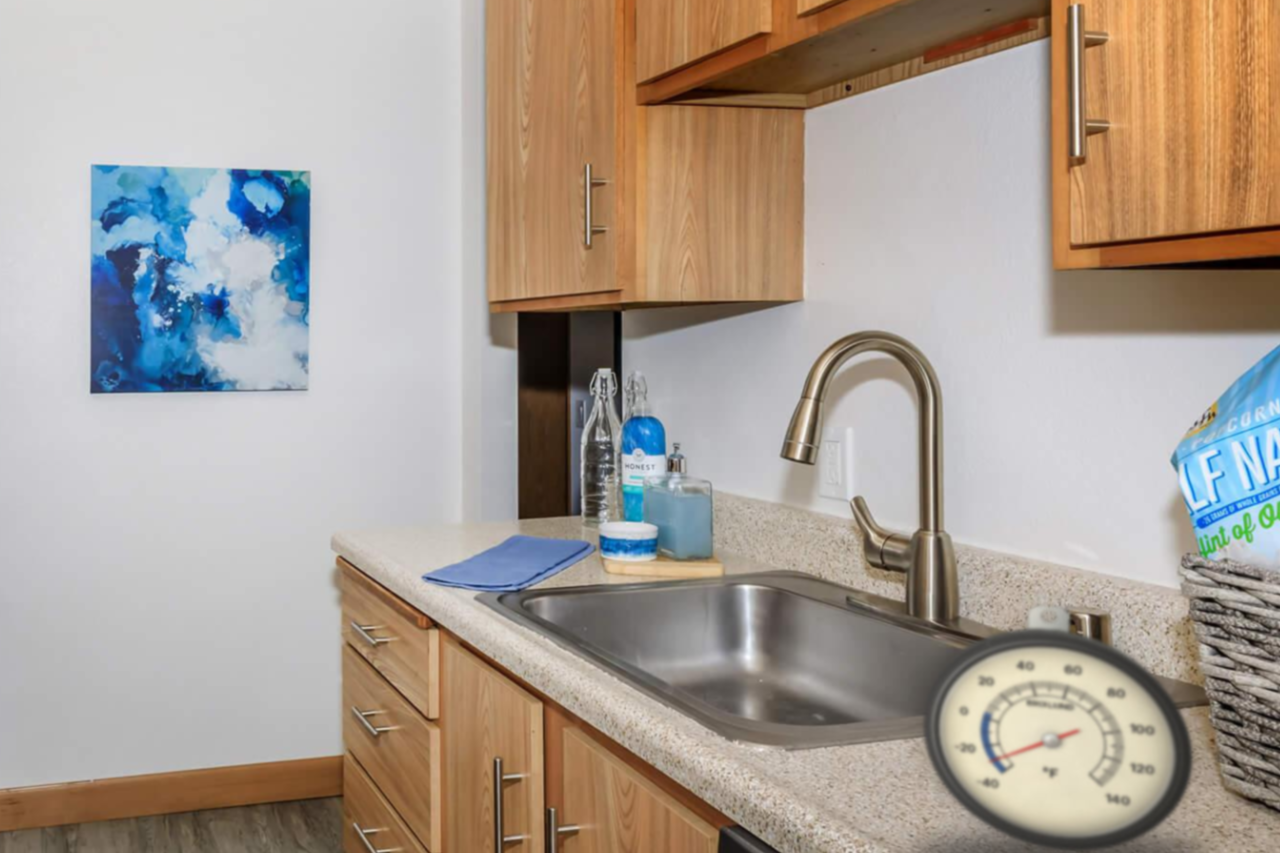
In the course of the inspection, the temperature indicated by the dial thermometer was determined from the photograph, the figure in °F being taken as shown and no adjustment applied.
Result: -30 °F
